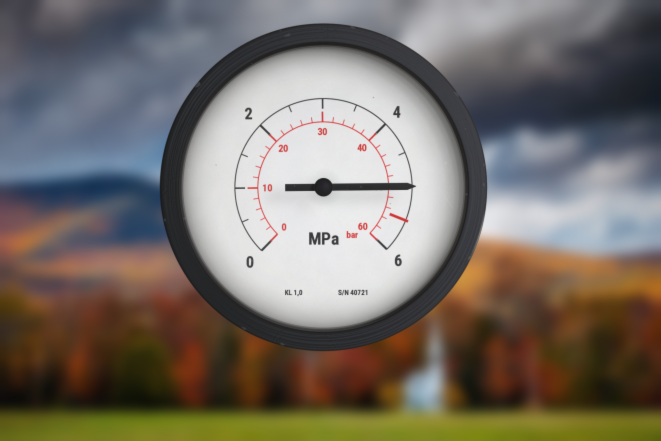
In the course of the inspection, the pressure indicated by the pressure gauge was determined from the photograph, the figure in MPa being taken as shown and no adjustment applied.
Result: 5 MPa
